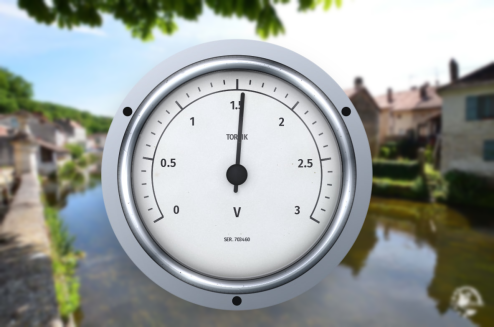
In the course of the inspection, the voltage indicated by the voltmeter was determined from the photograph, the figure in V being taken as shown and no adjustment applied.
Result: 1.55 V
